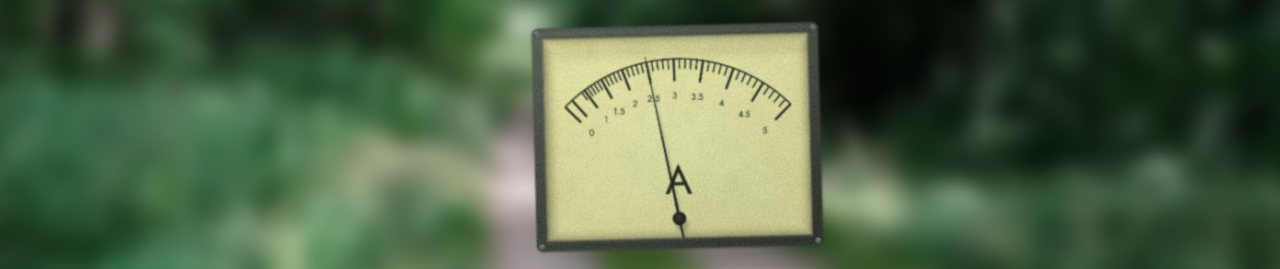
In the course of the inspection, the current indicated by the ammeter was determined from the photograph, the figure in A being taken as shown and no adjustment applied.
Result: 2.5 A
